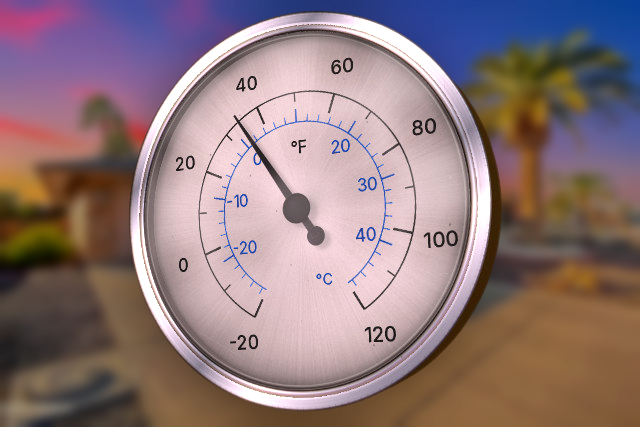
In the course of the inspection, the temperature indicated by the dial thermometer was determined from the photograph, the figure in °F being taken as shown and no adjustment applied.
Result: 35 °F
